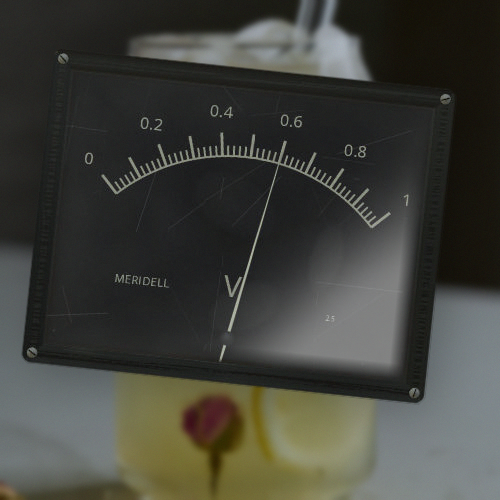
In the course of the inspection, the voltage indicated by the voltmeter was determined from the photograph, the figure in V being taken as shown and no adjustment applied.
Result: 0.6 V
